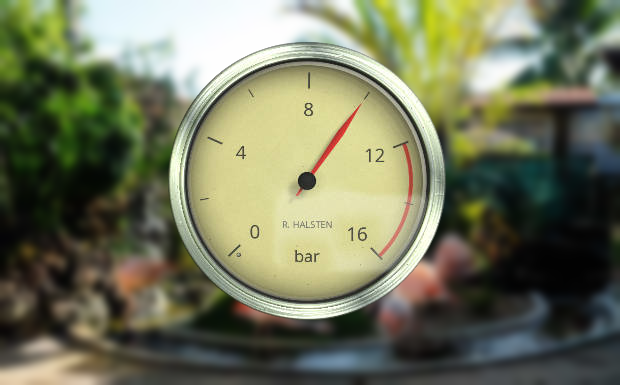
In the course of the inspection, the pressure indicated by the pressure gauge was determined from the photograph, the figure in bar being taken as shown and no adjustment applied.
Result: 10 bar
